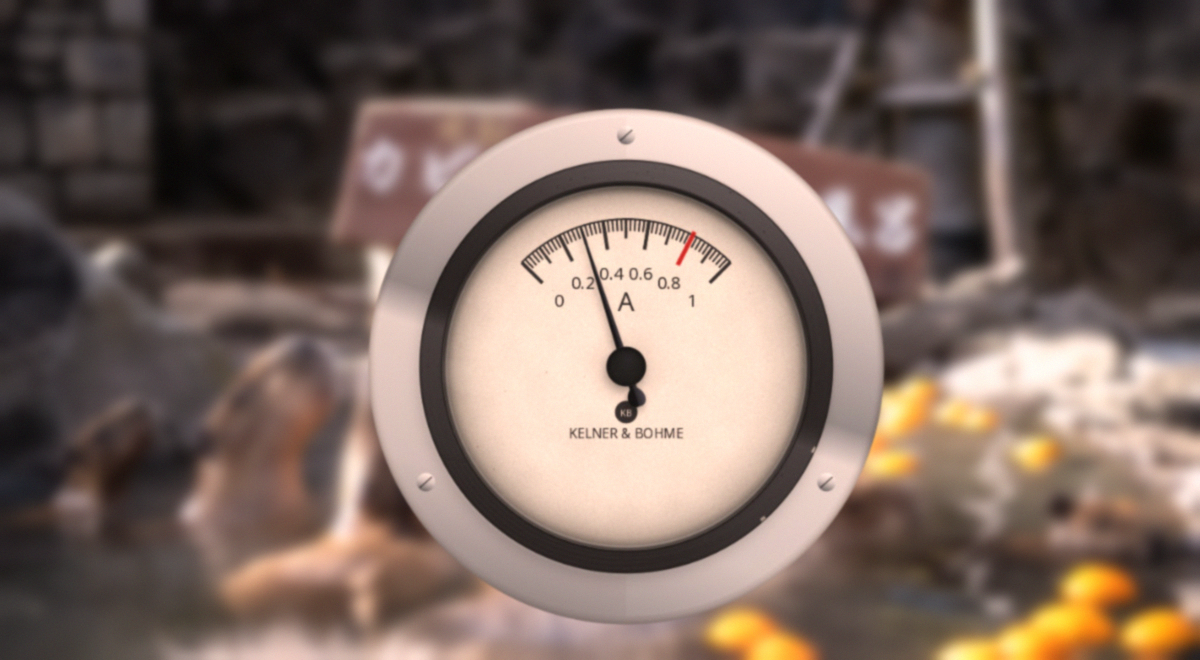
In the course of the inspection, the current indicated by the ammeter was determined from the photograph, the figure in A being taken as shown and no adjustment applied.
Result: 0.3 A
